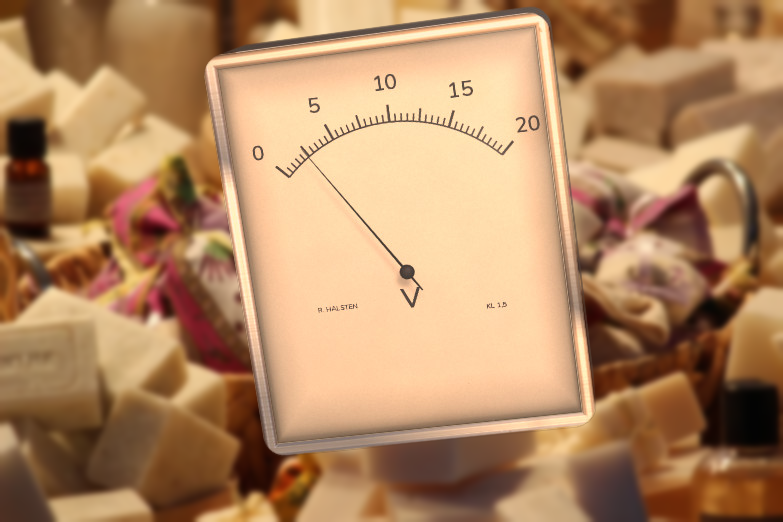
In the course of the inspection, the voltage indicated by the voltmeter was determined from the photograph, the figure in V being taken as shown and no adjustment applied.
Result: 2.5 V
